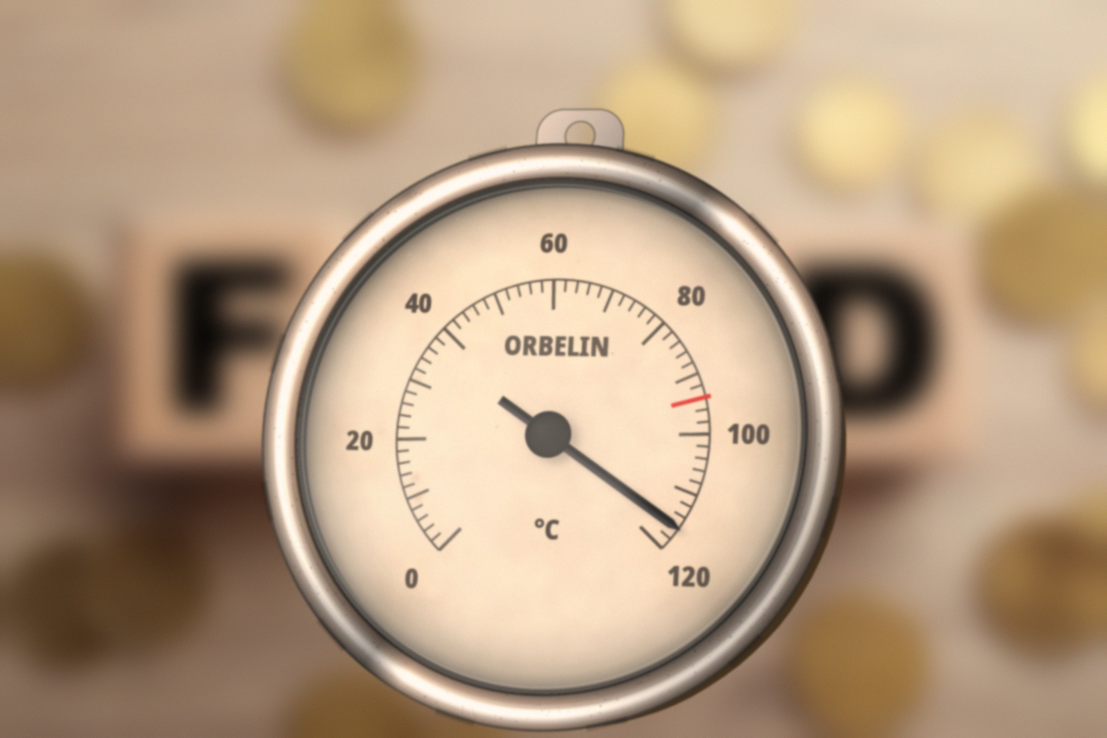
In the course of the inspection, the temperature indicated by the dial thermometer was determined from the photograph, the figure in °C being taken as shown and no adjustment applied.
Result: 116 °C
